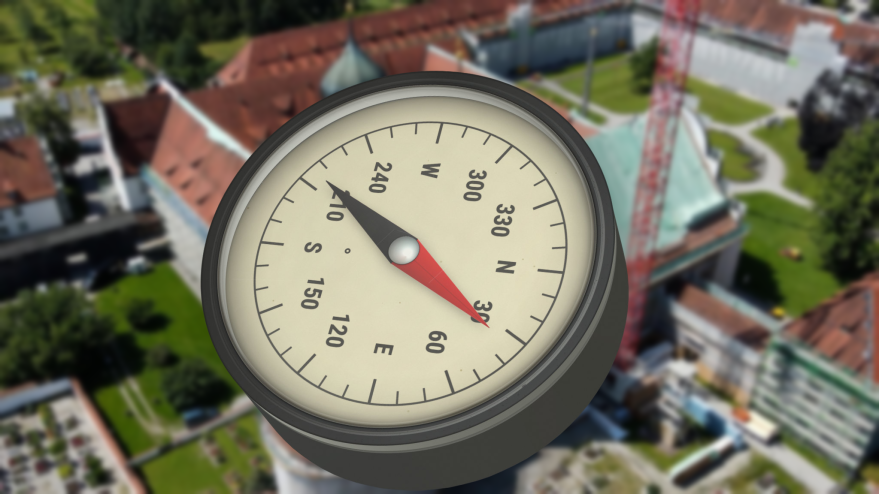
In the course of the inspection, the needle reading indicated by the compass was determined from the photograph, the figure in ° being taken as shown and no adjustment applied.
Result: 35 °
